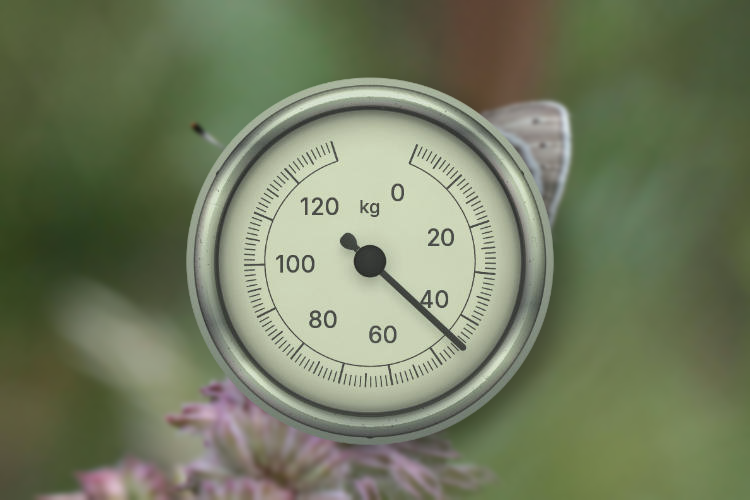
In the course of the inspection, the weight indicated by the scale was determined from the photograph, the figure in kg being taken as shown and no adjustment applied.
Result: 45 kg
